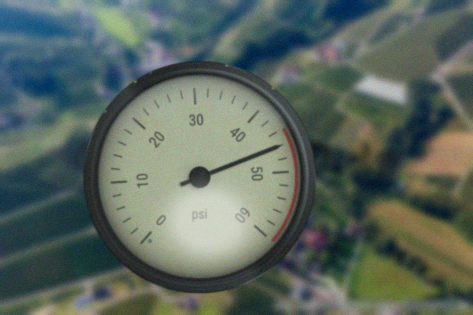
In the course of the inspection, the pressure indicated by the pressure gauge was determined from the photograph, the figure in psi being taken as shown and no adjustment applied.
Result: 46 psi
